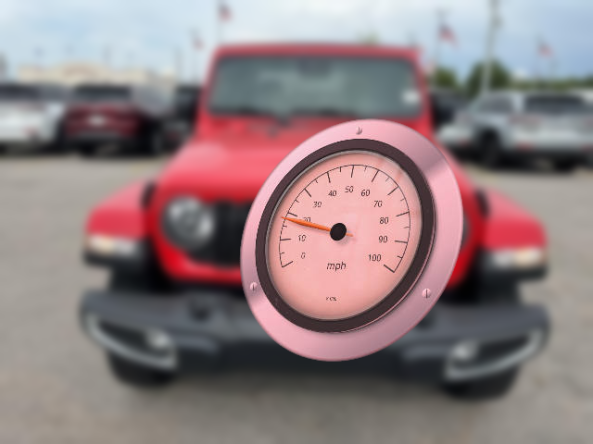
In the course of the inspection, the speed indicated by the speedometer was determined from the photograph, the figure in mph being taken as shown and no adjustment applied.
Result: 17.5 mph
